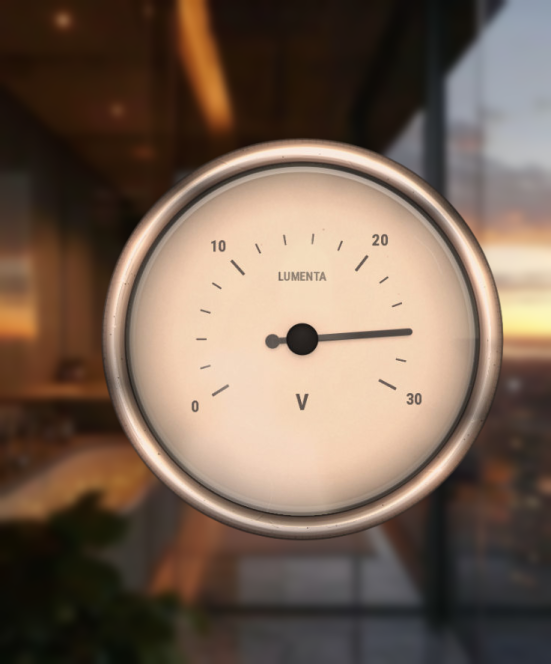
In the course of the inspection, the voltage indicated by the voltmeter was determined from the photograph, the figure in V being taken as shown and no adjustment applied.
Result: 26 V
